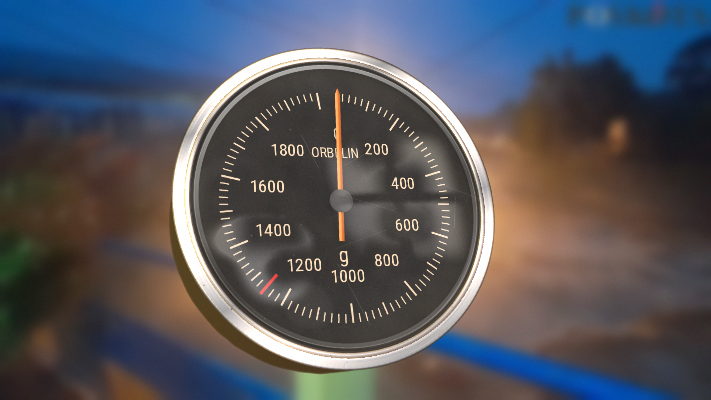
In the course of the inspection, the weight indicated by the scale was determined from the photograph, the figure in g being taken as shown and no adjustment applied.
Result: 0 g
